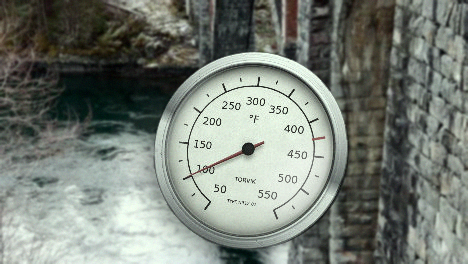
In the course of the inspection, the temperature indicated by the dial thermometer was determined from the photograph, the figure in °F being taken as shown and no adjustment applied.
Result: 100 °F
